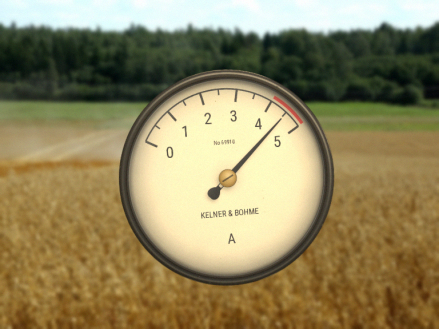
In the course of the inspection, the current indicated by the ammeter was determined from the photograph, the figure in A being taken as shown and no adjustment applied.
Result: 4.5 A
